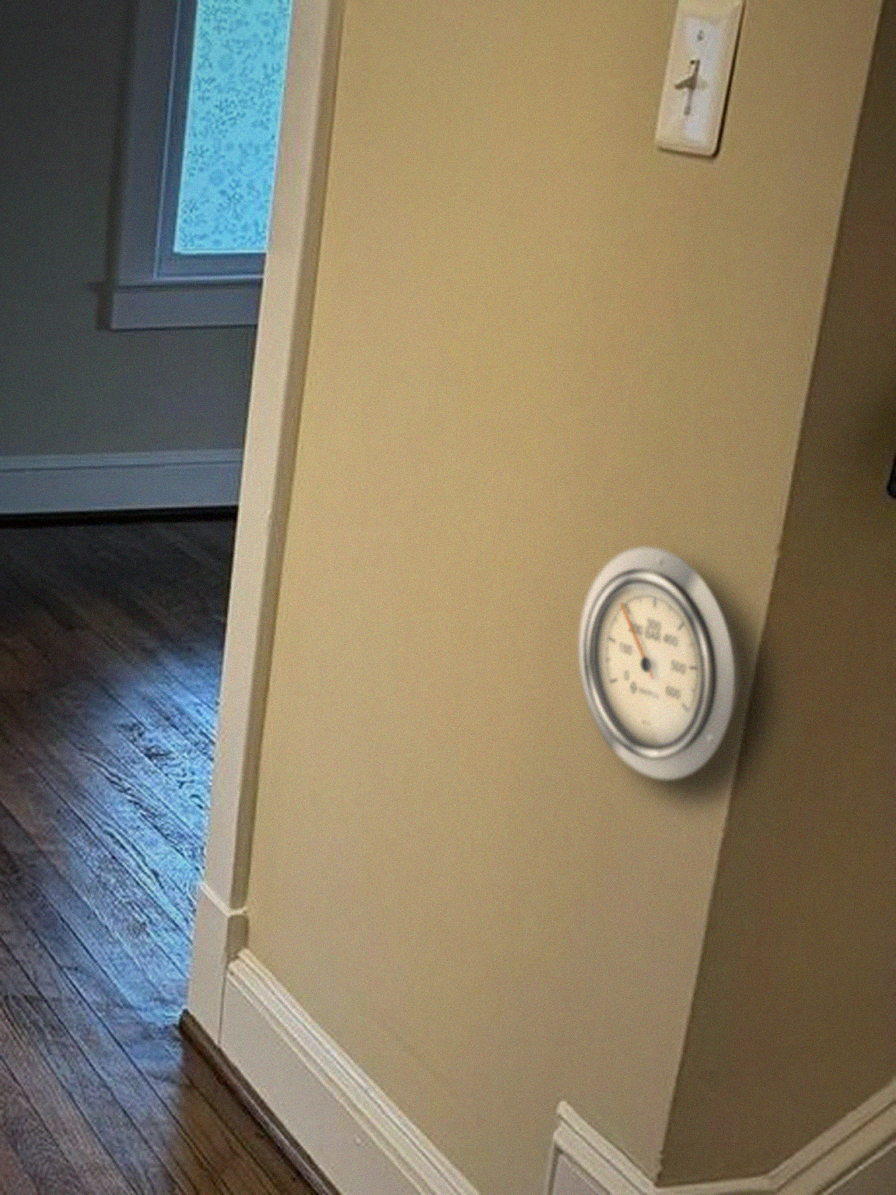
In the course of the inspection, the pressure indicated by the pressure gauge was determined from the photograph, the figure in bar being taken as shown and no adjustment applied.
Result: 200 bar
